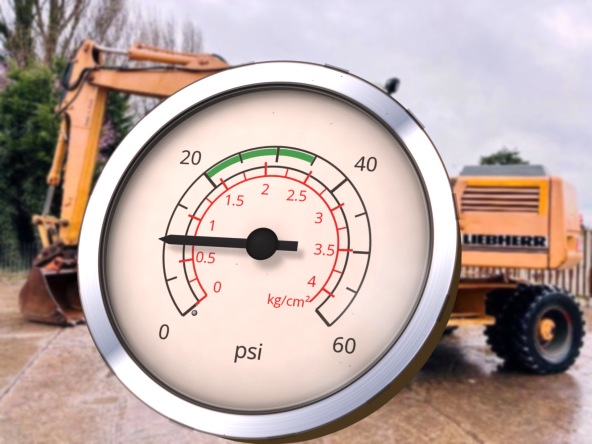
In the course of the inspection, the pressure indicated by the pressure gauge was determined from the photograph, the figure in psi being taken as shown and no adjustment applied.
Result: 10 psi
